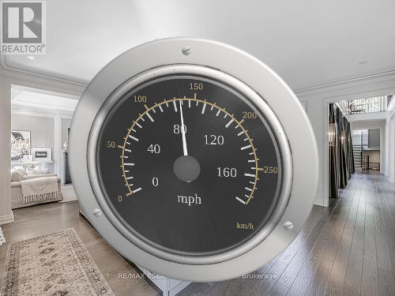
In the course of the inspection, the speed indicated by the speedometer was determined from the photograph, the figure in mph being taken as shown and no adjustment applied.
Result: 85 mph
